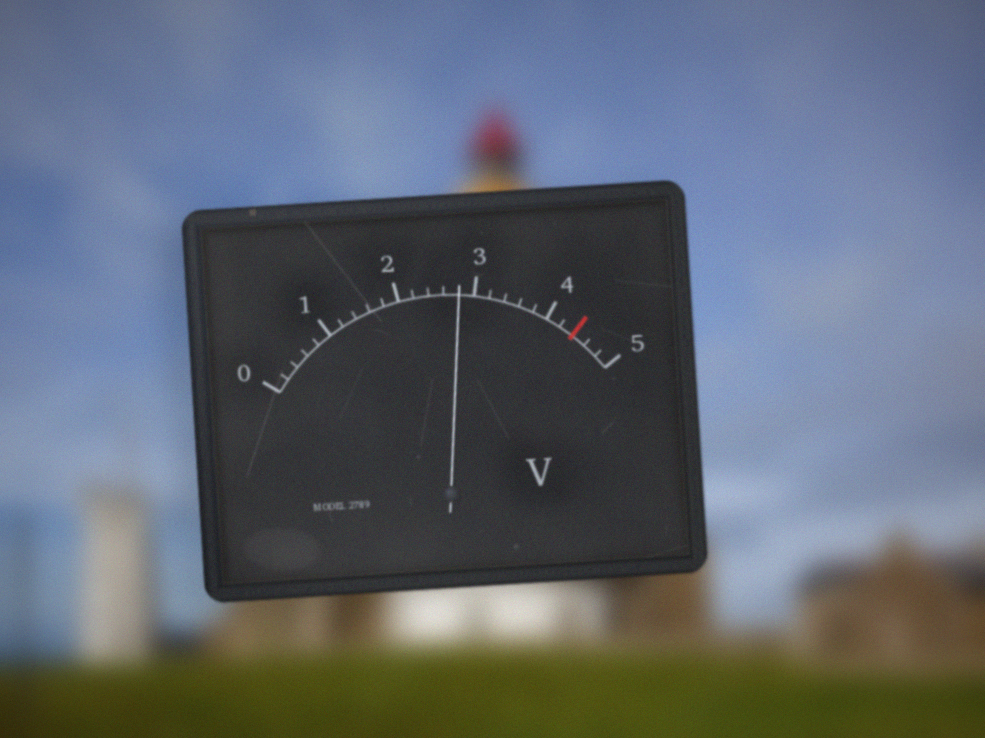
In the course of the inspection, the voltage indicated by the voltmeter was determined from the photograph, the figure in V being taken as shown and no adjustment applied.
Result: 2.8 V
